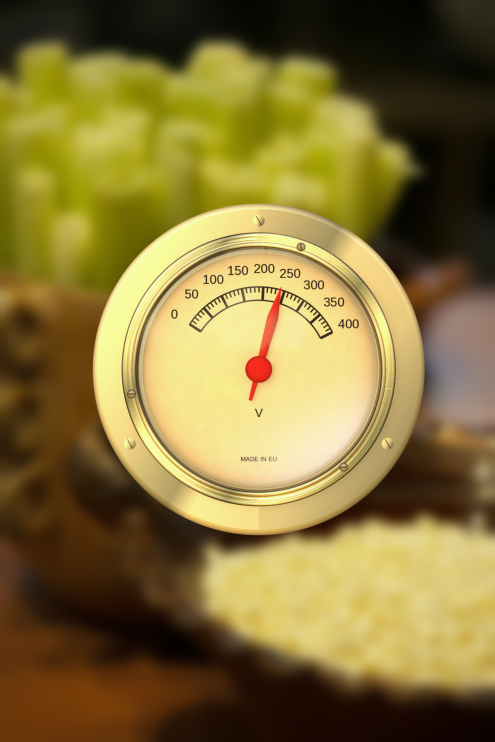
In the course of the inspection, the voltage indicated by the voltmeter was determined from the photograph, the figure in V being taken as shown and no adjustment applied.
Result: 240 V
